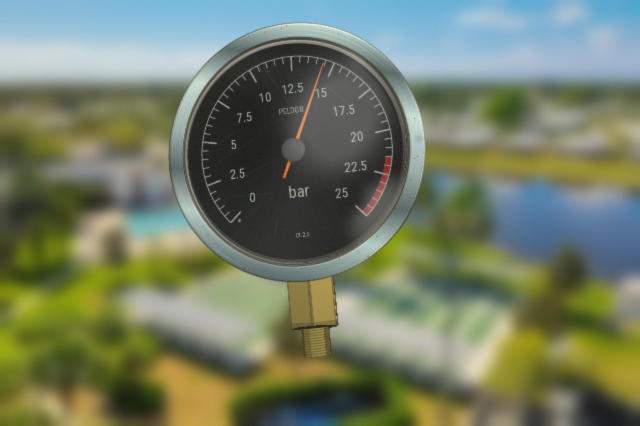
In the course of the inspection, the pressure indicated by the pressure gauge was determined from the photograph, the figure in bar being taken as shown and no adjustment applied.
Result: 14.5 bar
